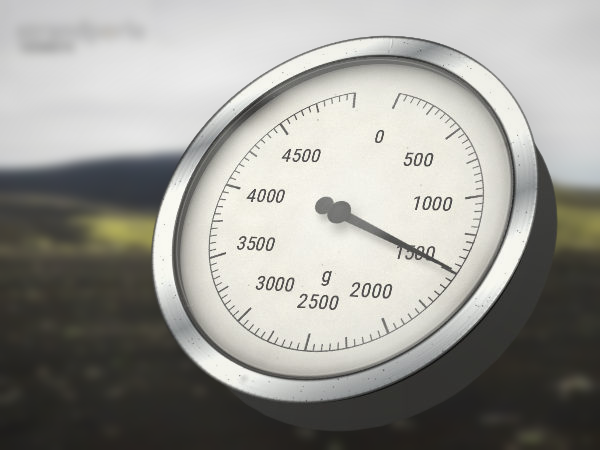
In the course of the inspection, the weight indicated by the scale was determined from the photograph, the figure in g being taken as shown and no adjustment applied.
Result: 1500 g
